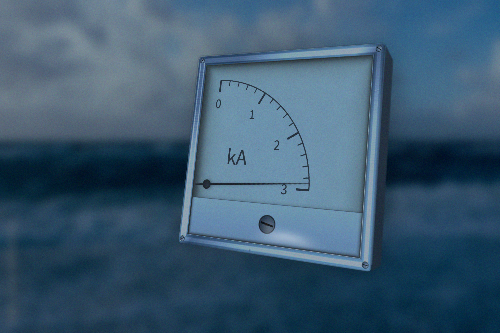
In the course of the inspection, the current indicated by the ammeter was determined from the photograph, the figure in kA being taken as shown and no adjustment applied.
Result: 2.9 kA
